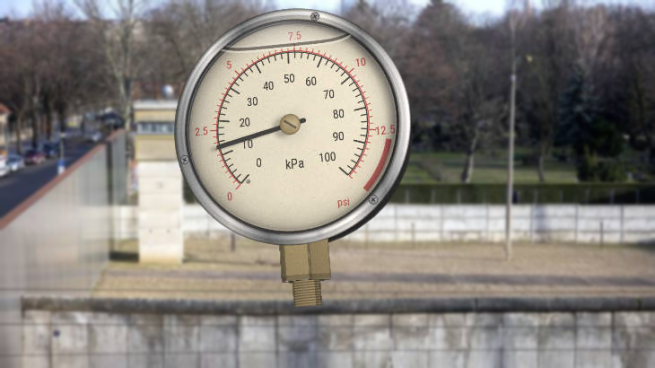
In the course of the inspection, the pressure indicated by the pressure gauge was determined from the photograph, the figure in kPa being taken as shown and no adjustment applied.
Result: 12 kPa
